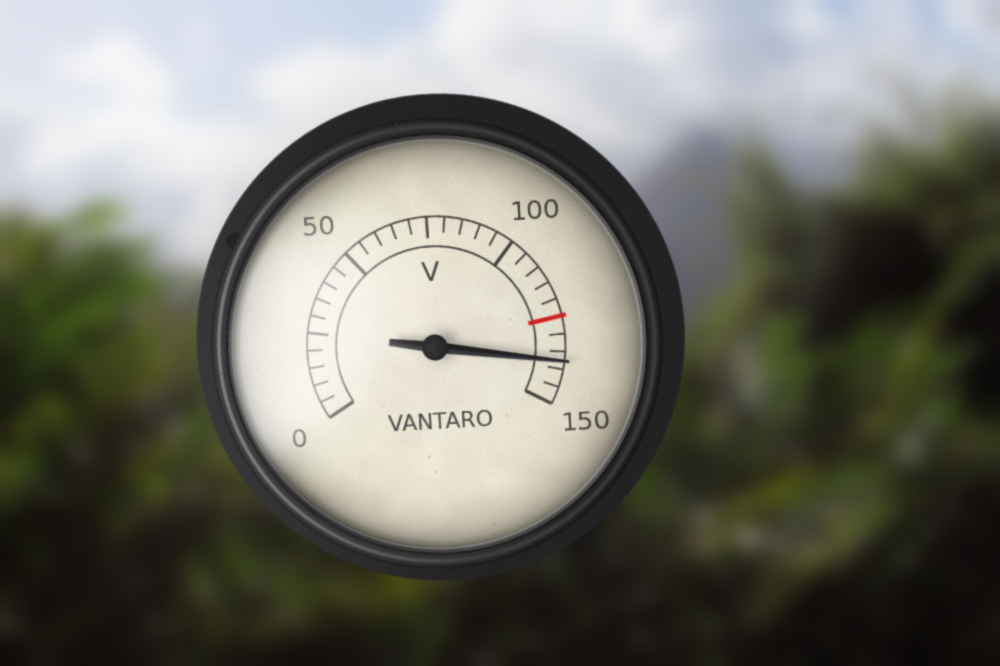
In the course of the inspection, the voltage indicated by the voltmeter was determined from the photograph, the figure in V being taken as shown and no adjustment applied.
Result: 137.5 V
